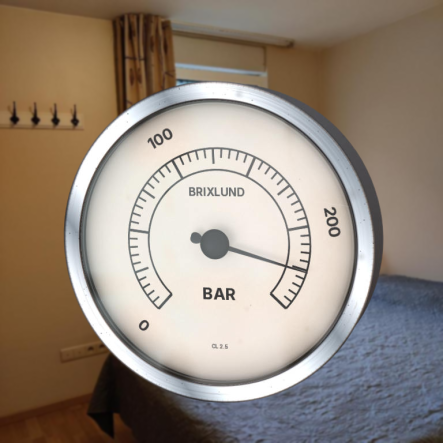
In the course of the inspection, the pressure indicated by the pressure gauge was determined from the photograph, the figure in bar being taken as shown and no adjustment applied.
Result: 225 bar
